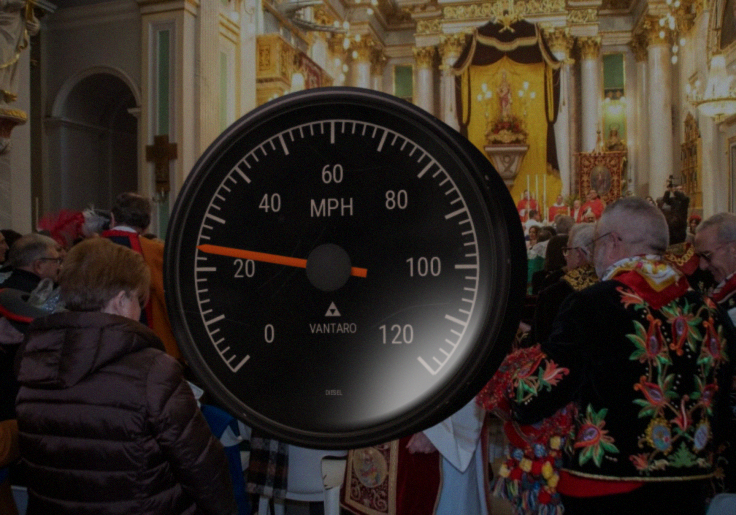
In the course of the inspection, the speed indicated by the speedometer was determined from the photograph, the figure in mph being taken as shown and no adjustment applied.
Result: 24 mph
